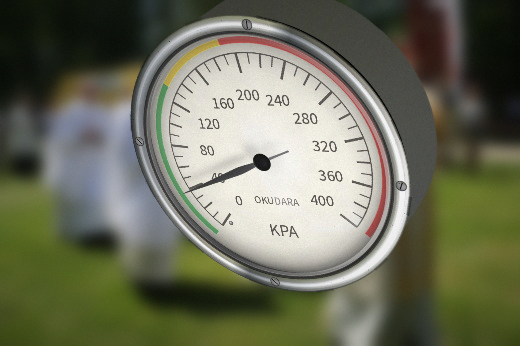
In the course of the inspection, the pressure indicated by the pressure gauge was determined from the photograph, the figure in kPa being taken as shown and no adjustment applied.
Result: 40 kPa
